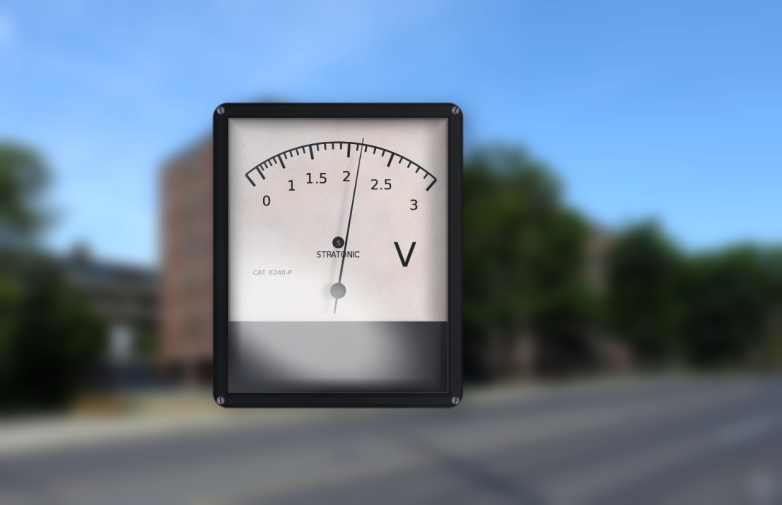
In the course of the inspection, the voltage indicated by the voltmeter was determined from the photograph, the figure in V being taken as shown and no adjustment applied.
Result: 2.15 V
